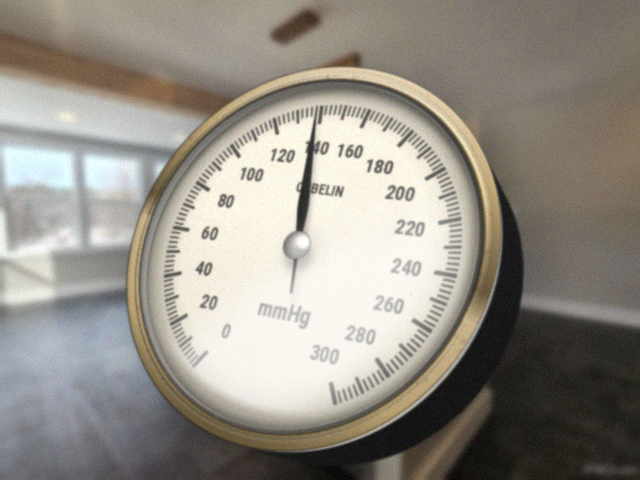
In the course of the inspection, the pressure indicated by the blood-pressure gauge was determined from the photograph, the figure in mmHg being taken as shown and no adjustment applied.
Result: 140 mmHg
